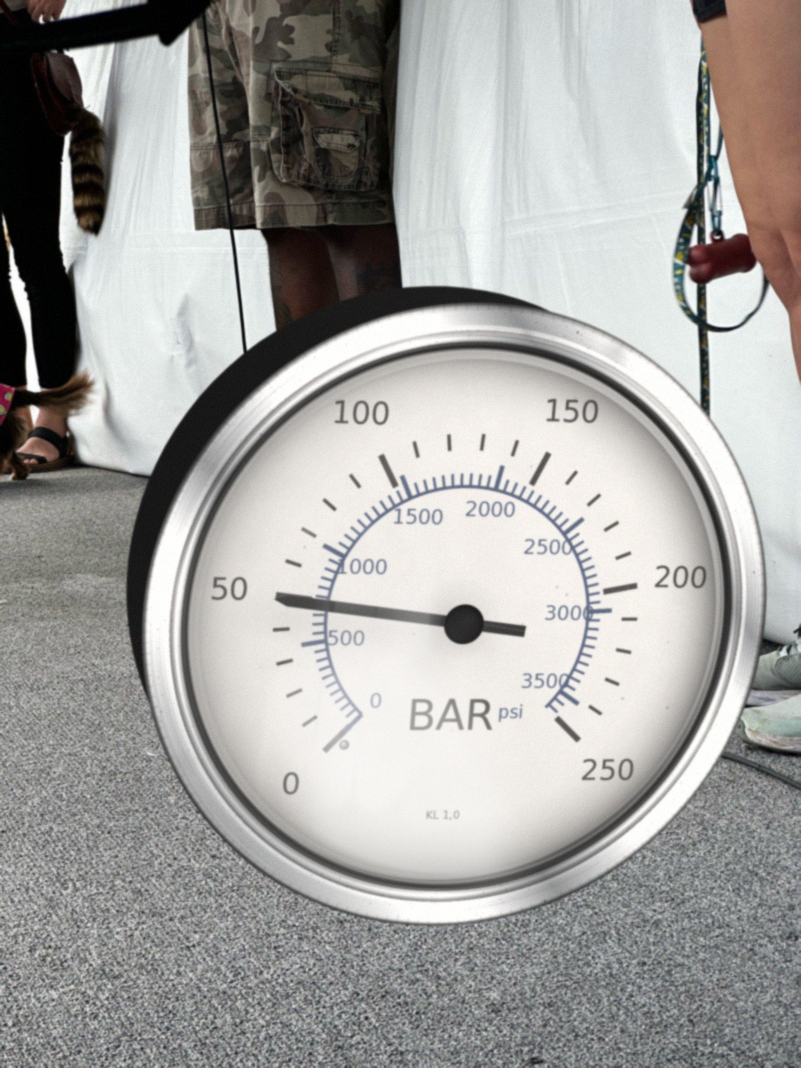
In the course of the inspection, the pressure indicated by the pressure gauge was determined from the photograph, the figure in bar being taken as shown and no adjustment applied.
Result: 50 bar
